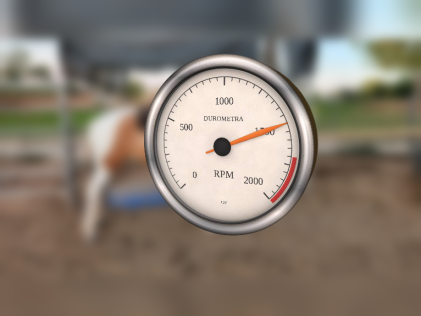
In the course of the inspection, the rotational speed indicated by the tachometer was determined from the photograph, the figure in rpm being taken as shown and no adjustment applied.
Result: 1500 rpm
